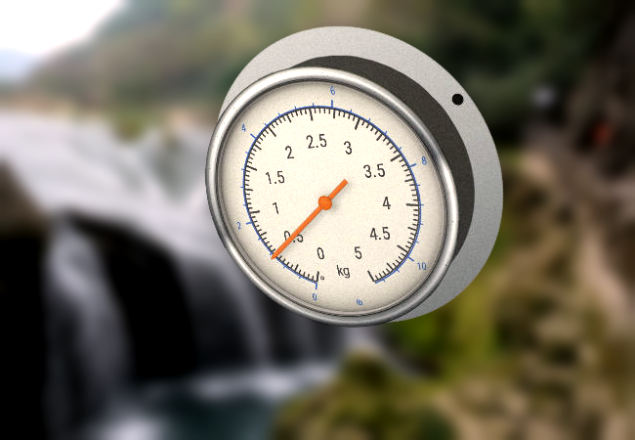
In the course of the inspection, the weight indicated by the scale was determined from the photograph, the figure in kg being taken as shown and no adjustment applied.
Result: 0.5 kg
